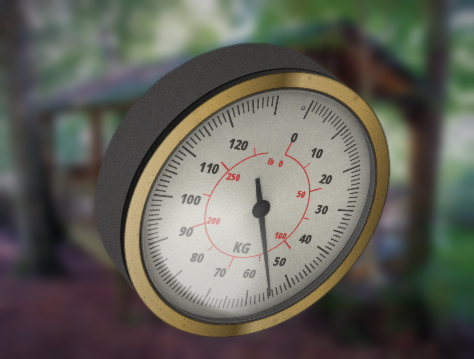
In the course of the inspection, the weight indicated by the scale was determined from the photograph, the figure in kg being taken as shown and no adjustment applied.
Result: 55 kg
